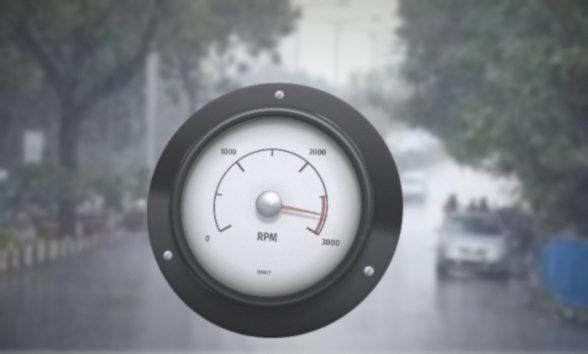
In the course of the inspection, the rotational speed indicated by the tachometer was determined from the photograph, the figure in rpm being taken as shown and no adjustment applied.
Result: 2750 rpm
